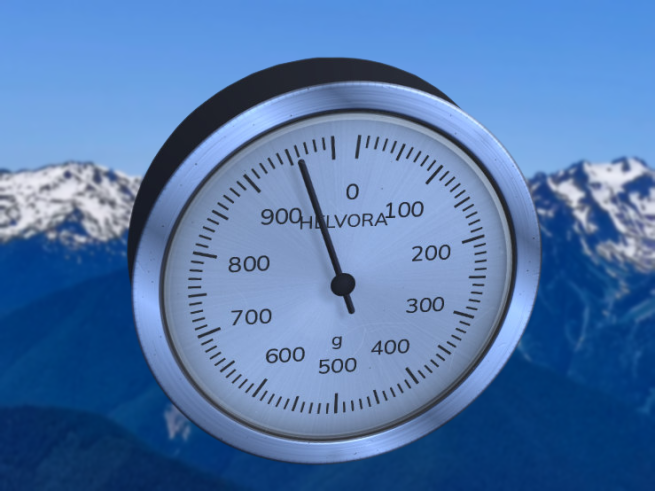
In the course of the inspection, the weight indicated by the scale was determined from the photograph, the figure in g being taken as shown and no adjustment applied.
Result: 960 g
